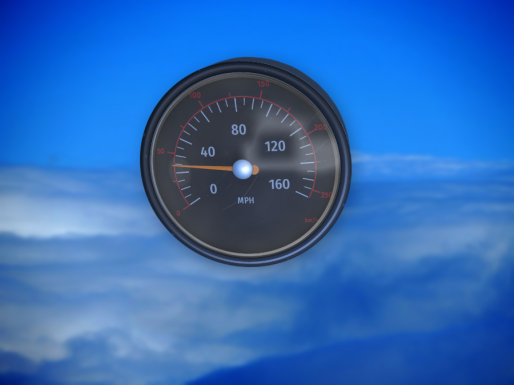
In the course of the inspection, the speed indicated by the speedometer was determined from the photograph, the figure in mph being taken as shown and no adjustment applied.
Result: 25 mph
